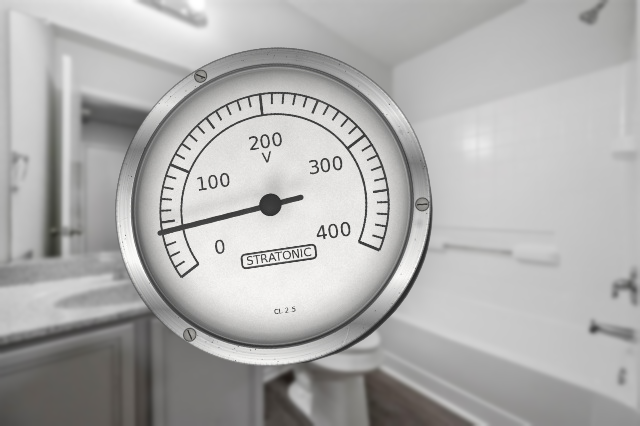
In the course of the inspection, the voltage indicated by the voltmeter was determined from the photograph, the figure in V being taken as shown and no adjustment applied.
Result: 40 V
